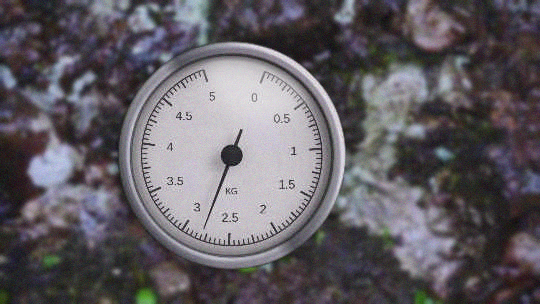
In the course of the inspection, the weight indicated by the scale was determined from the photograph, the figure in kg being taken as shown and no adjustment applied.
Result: 2.8 kg
